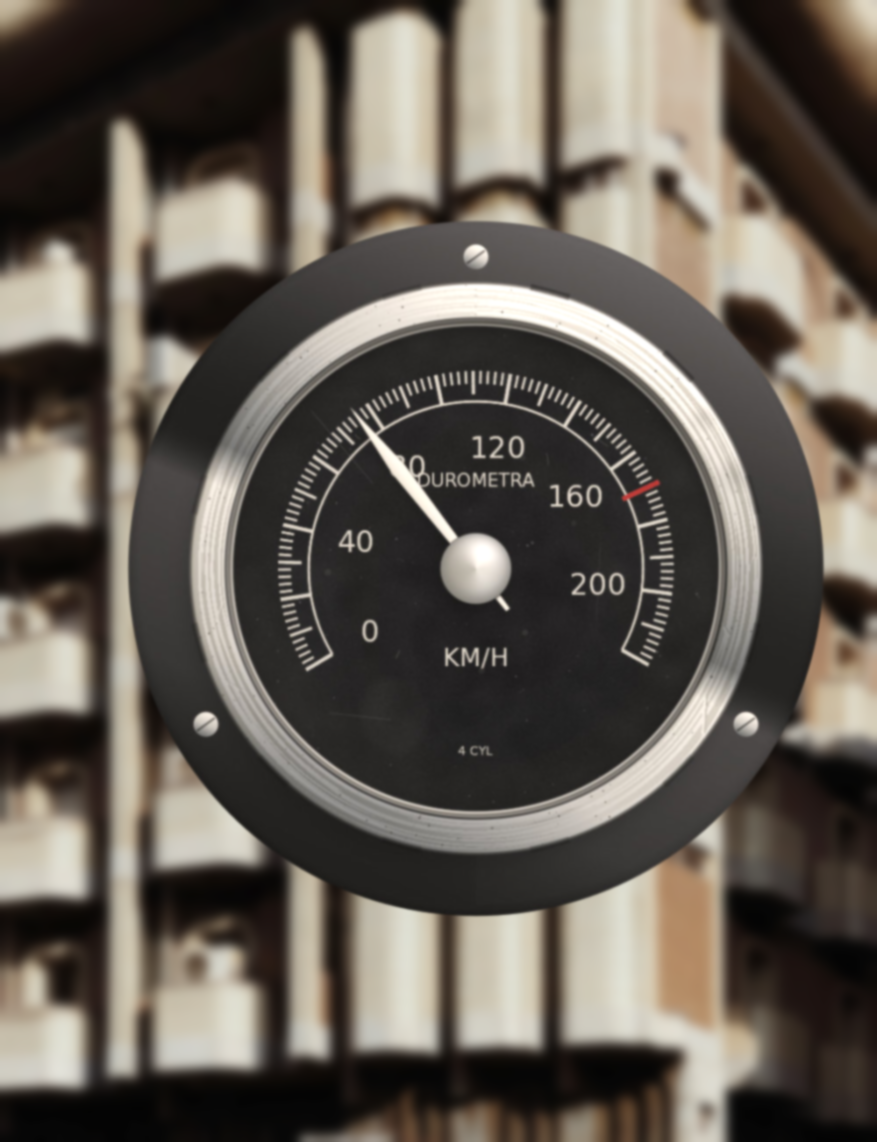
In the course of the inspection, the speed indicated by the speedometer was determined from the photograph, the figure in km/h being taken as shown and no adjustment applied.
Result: 76 km/h
